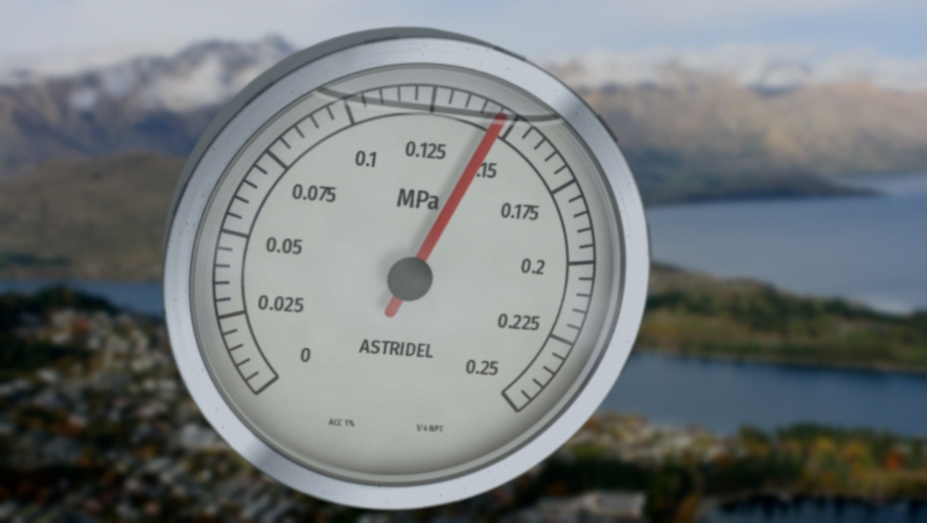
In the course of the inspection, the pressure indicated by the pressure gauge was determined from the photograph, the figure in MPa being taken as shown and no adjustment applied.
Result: 0.145 MPa
